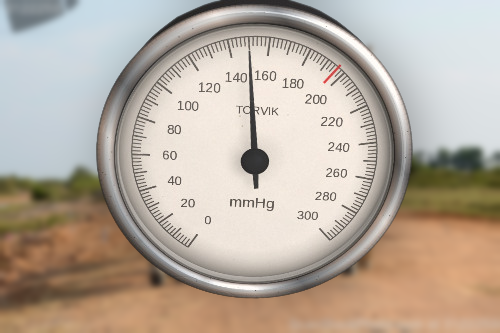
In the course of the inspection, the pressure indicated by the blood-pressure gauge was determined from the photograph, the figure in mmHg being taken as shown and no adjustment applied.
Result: 150 mmHg
